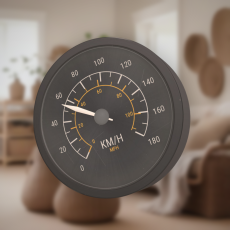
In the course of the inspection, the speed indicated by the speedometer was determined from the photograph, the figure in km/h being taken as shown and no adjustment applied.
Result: 55 km/h
